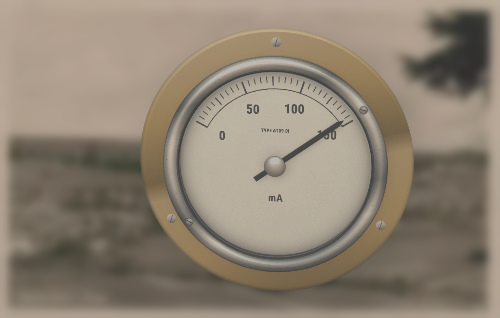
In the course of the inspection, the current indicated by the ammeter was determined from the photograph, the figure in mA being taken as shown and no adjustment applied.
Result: 145 mA
